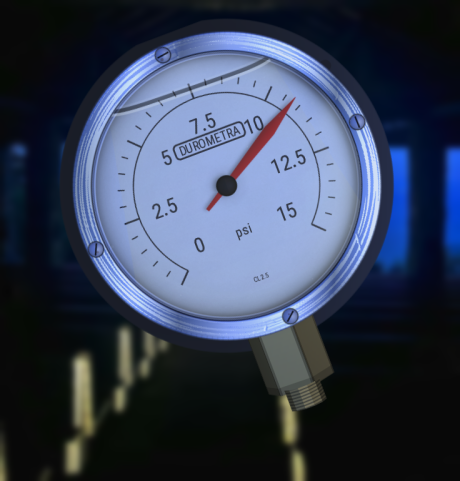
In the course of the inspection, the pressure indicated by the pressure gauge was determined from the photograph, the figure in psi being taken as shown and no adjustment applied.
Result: 10.75 psi
